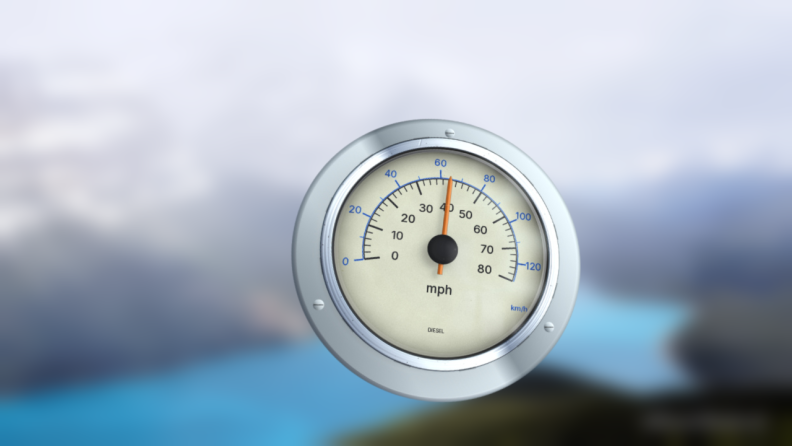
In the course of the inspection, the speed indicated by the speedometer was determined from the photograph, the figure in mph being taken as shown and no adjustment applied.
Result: 40 mph
